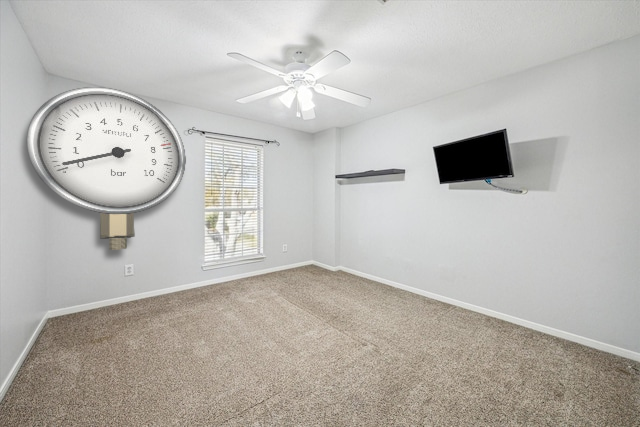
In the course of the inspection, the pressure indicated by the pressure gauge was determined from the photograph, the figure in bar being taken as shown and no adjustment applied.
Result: 0.2 bar
